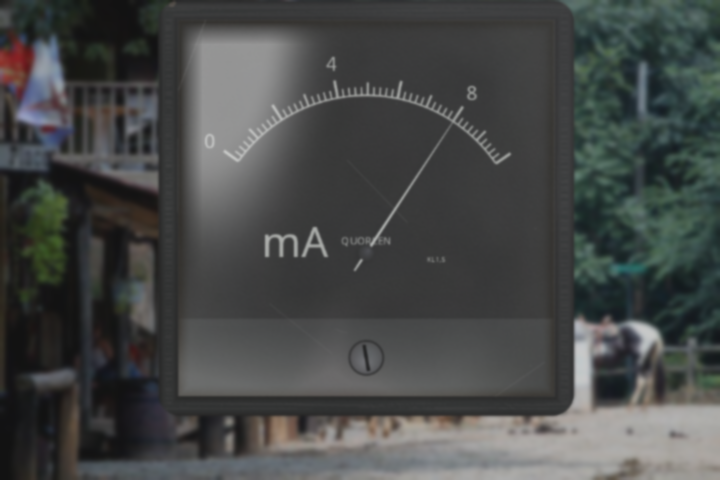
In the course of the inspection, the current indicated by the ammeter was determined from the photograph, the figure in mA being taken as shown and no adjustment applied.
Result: 8 mA
